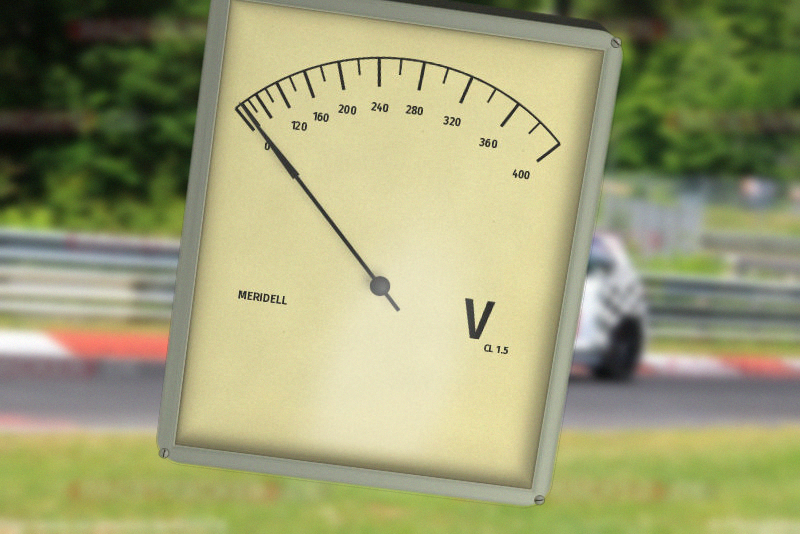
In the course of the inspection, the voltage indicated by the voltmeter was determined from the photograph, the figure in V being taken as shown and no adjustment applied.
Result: 40 V
